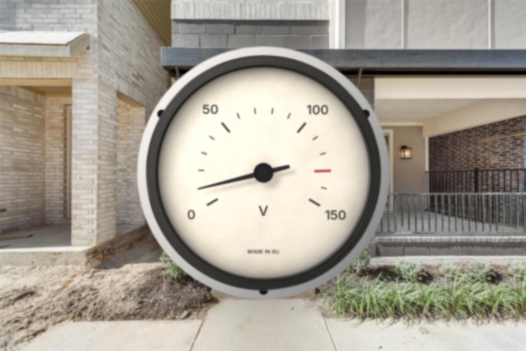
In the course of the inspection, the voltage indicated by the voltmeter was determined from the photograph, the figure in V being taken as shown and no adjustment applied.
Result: 10 V
